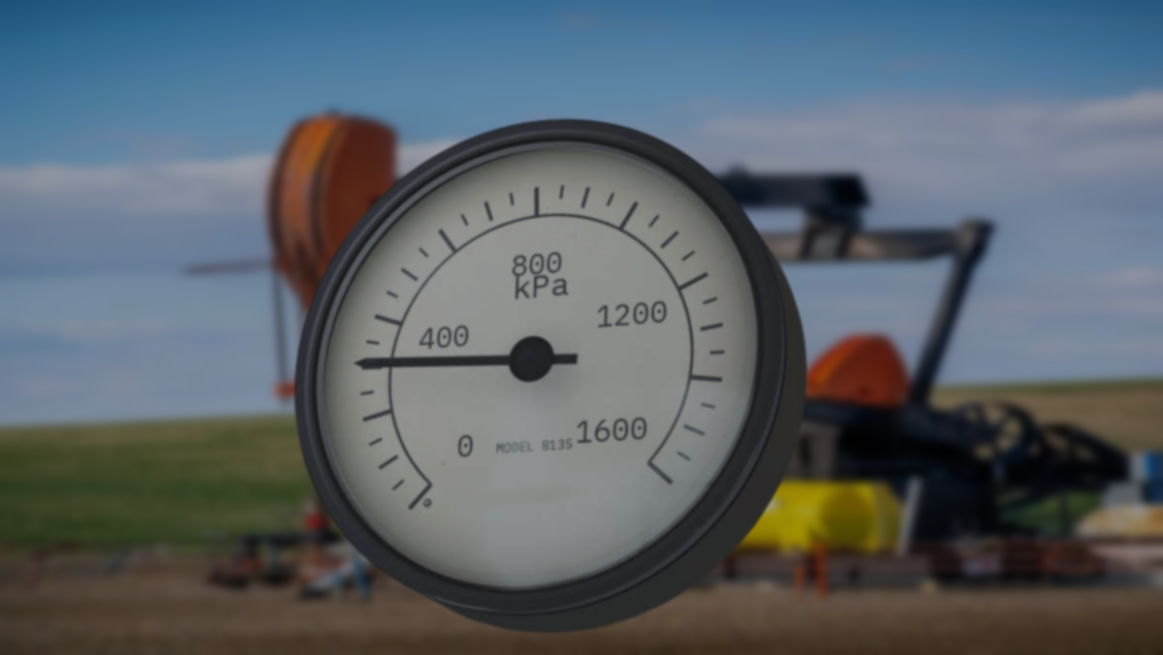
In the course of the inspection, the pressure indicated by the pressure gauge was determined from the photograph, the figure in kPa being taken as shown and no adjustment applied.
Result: 300 kPa
